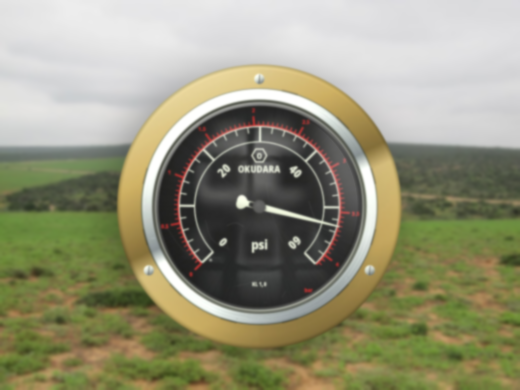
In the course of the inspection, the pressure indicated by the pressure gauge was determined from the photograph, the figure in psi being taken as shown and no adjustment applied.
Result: 53 psi
